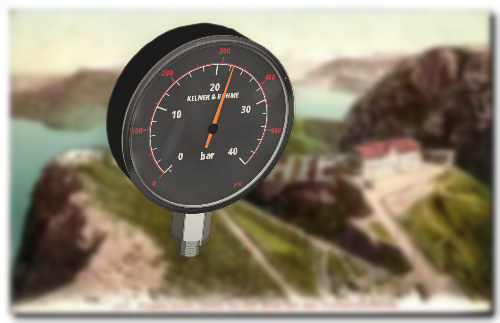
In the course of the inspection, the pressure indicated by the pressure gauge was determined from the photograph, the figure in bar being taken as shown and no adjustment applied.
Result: 22 bar
